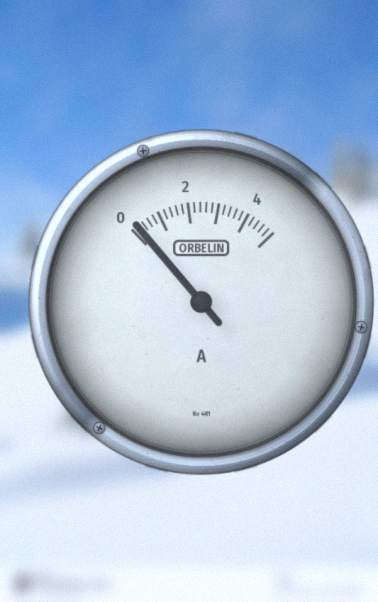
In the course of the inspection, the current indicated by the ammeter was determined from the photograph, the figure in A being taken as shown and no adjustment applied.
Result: 0.2 A
